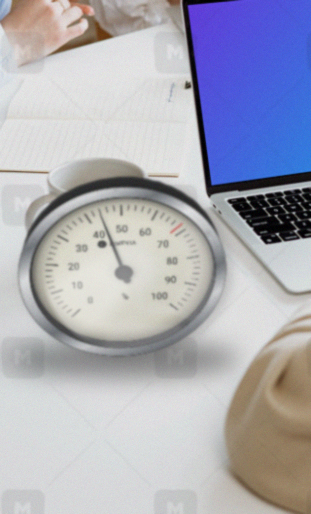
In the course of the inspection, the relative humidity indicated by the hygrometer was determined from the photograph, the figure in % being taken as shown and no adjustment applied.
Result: 44 %
